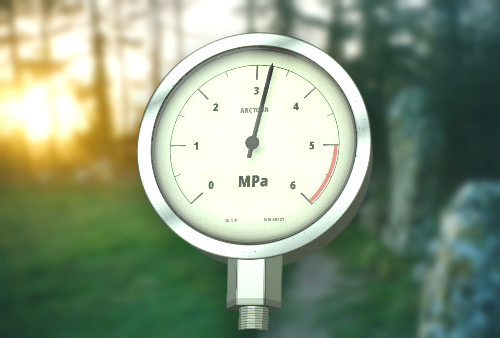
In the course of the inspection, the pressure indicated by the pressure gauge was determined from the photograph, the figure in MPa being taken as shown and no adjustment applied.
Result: 3.25 MPa
